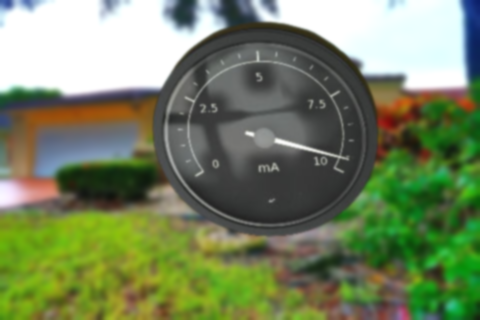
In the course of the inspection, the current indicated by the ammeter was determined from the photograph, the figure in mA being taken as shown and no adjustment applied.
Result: 9.5 mA
